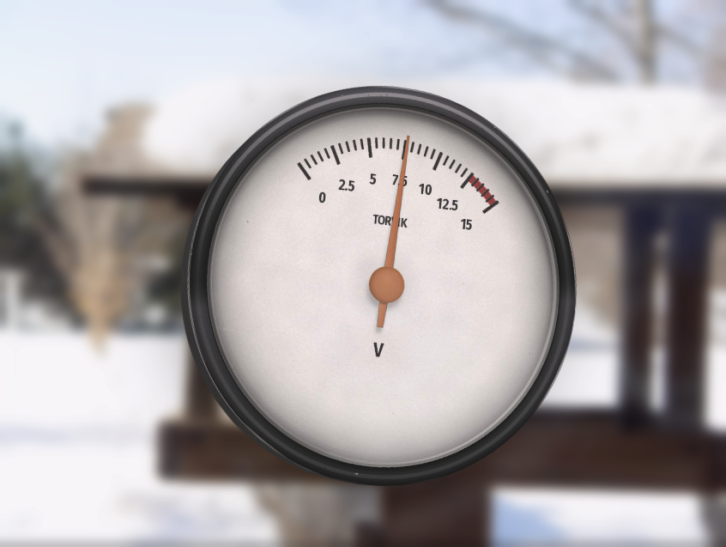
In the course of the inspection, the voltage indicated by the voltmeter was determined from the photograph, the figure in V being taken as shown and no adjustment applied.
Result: 7.5 V
